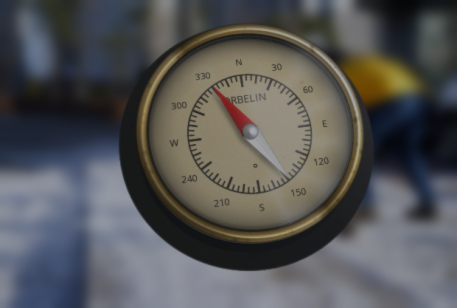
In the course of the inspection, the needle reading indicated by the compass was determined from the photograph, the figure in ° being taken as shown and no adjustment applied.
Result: 330 °
